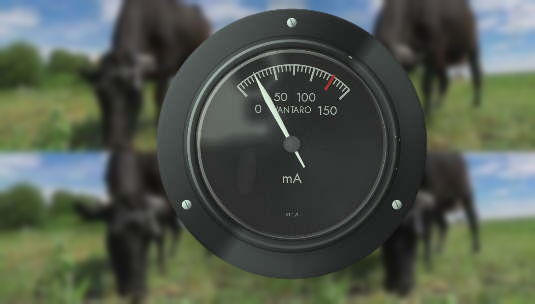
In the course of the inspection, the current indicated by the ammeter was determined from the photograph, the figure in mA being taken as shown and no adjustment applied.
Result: 25 mA
